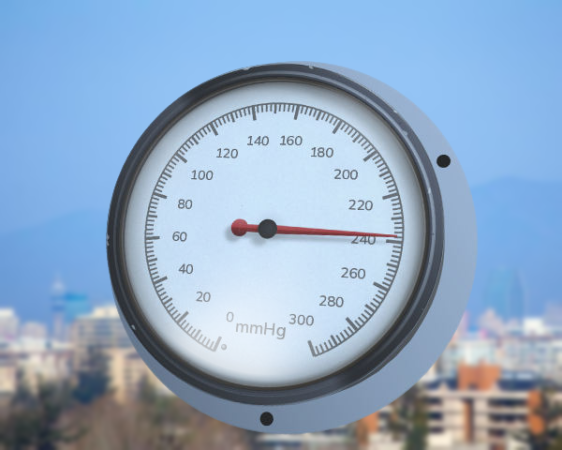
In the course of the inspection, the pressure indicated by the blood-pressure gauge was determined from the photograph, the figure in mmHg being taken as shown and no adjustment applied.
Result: 238 mmHg
